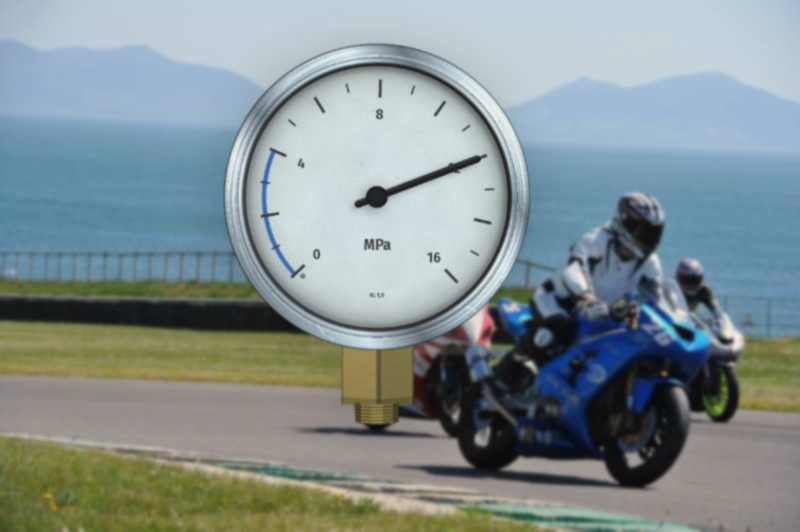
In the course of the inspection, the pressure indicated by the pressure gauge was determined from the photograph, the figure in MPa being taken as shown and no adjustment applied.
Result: 12 MPa
